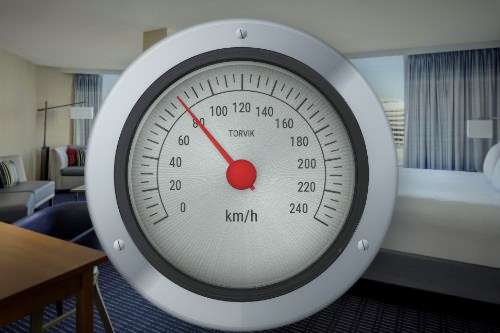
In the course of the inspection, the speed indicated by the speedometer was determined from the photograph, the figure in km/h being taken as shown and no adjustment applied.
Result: 80 km/h
